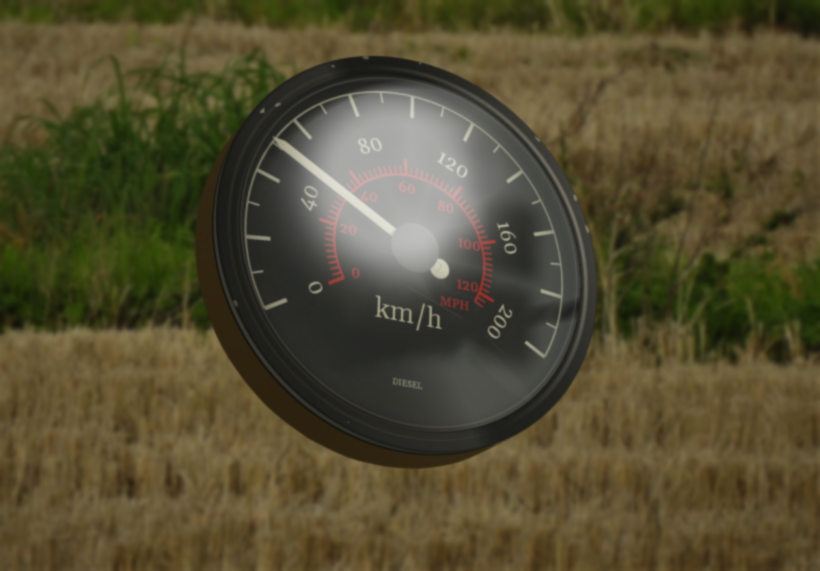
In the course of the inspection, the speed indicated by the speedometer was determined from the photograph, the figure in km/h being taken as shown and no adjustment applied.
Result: 50 km/h
